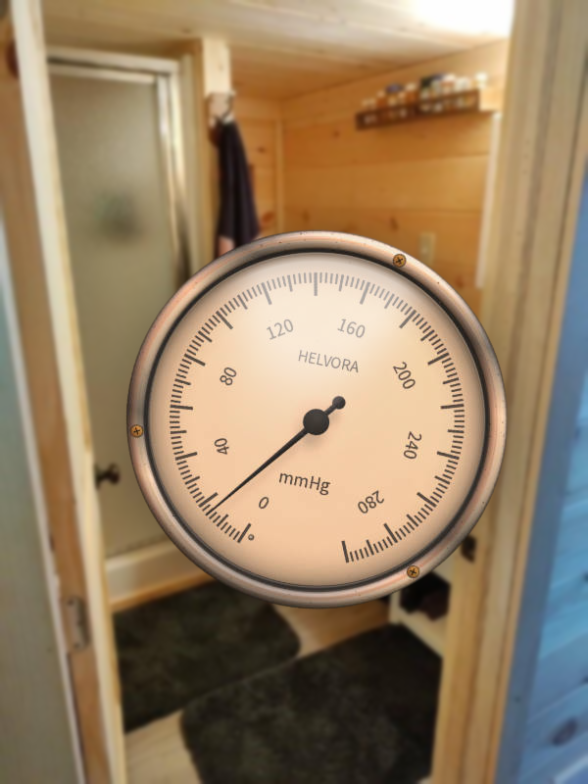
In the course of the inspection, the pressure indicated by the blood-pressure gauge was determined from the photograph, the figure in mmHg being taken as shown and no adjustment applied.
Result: 16 mmHg
